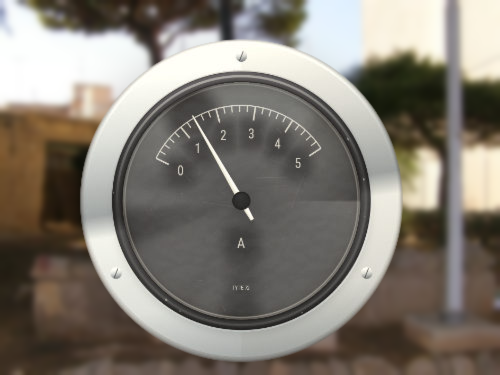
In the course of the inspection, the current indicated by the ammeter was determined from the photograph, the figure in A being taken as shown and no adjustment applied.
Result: 1.4 A
